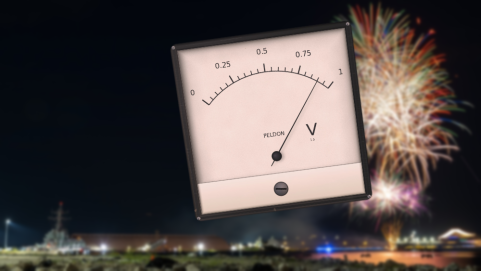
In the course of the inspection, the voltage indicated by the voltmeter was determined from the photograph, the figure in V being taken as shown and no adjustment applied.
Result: 0.9 V
